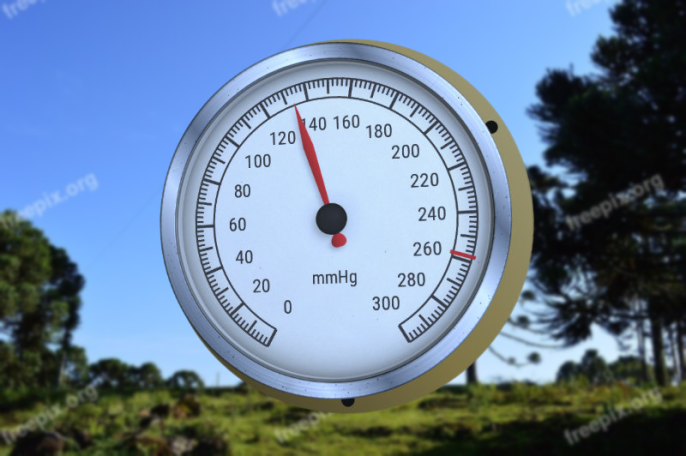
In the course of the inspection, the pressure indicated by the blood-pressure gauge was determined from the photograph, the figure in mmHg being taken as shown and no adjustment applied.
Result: 134 mmHg
